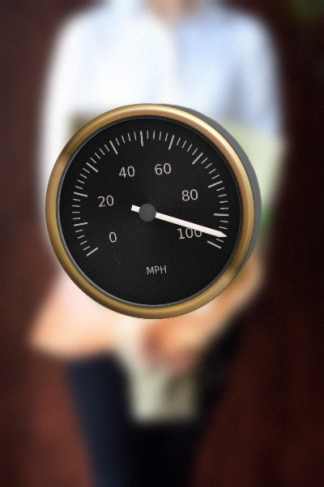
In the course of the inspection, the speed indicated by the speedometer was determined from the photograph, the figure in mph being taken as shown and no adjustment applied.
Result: 96 mph
